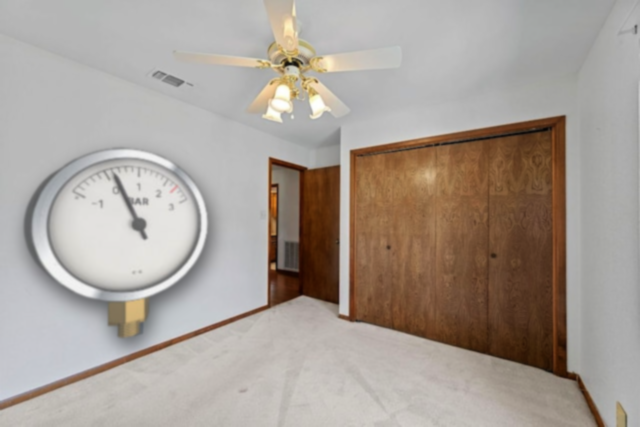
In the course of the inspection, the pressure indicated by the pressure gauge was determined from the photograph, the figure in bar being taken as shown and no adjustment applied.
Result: 0.2 bar
